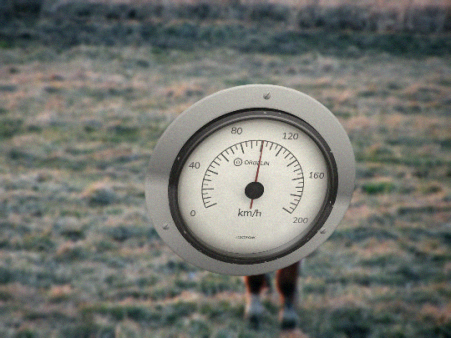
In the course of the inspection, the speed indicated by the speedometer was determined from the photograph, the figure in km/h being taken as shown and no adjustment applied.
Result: 100 km/h
